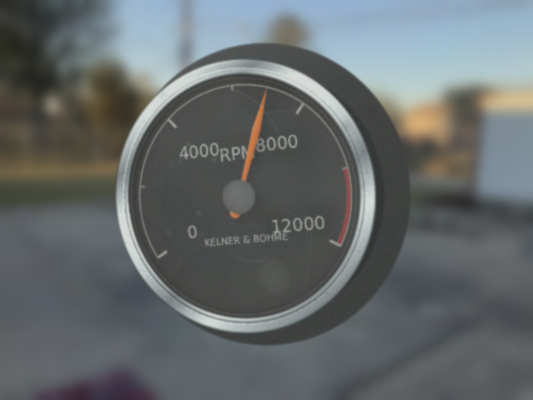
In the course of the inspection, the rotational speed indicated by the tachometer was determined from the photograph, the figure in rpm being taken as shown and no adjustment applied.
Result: 7000 rpm
